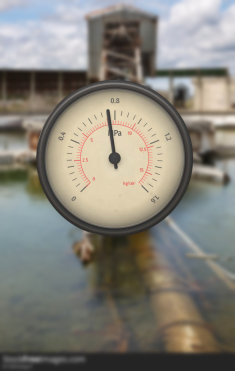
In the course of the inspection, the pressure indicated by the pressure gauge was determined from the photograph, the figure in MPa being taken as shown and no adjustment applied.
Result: 0.75 MPa
